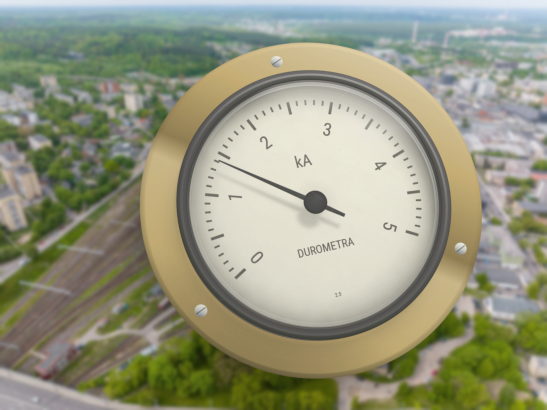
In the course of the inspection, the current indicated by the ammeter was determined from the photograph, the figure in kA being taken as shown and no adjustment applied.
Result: 1.4 kA
